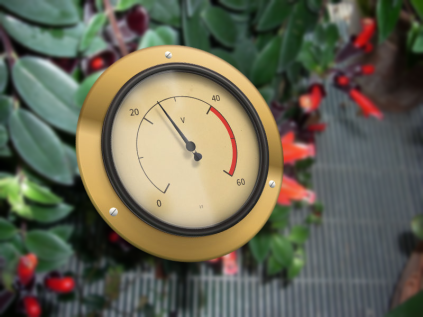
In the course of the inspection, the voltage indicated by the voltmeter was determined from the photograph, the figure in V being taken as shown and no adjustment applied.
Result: 25 V
